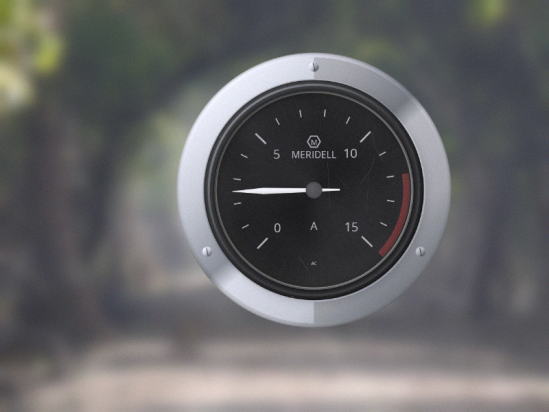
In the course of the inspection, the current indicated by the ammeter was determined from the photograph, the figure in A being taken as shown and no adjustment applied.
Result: 2.5 A
